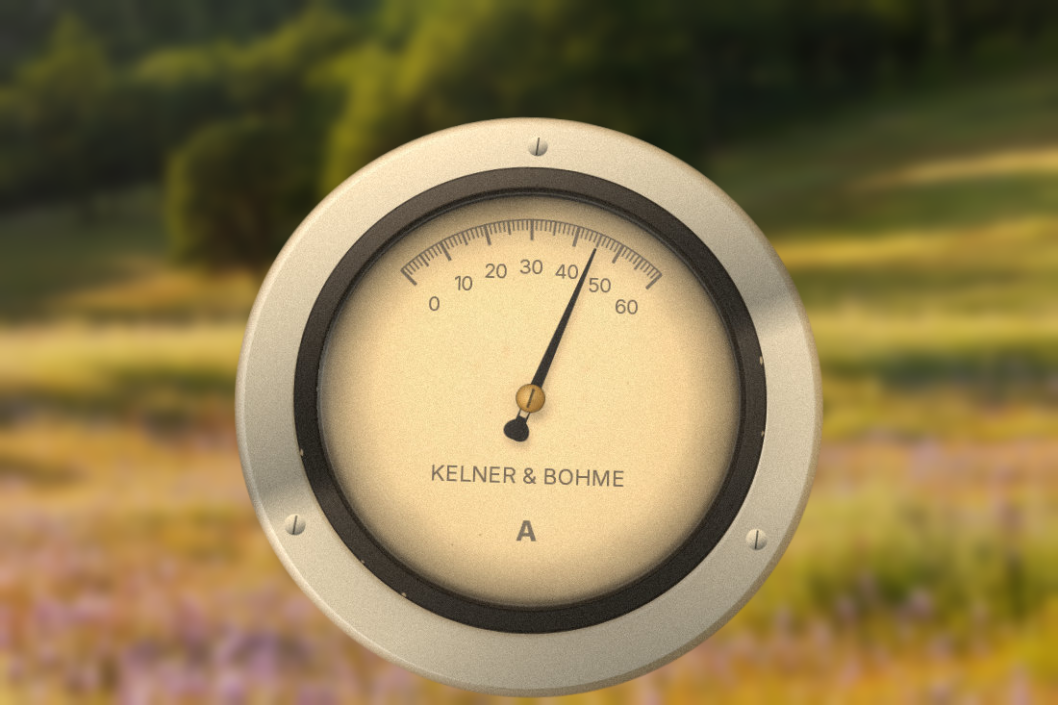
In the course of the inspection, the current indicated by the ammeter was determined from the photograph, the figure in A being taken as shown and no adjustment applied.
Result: 45 A
